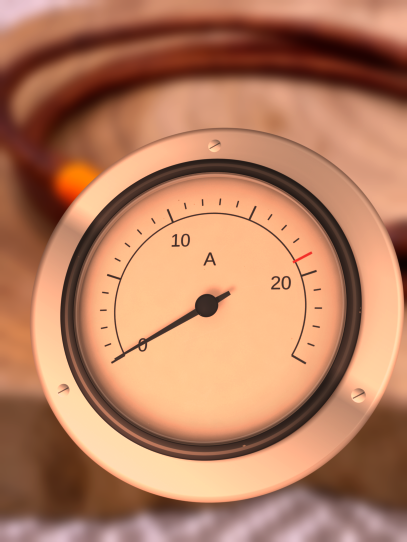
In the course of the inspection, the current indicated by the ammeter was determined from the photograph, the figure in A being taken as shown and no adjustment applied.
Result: 0 A
